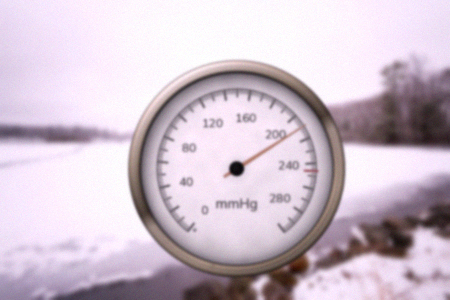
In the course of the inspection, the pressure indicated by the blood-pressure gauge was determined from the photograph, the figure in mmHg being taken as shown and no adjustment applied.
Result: 210 mmHg
